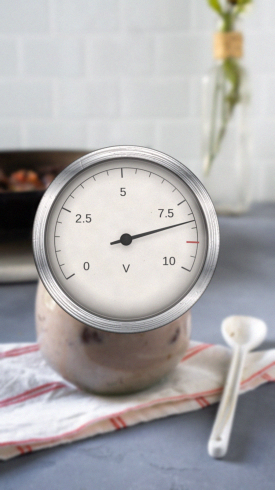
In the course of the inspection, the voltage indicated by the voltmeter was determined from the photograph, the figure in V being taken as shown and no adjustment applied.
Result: 8.25 V
